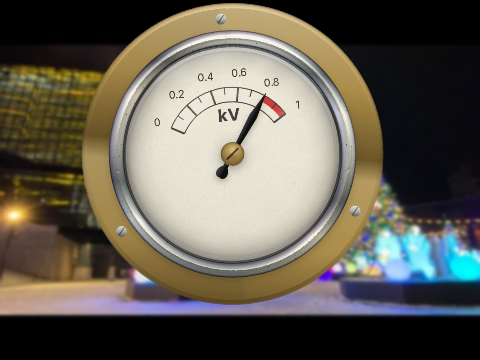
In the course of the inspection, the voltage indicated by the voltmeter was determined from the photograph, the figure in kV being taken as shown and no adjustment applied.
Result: 0.8 kV
